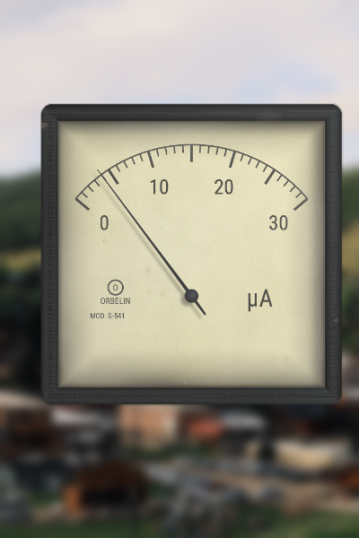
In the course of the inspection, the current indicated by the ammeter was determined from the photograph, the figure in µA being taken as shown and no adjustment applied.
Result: 4 µA
